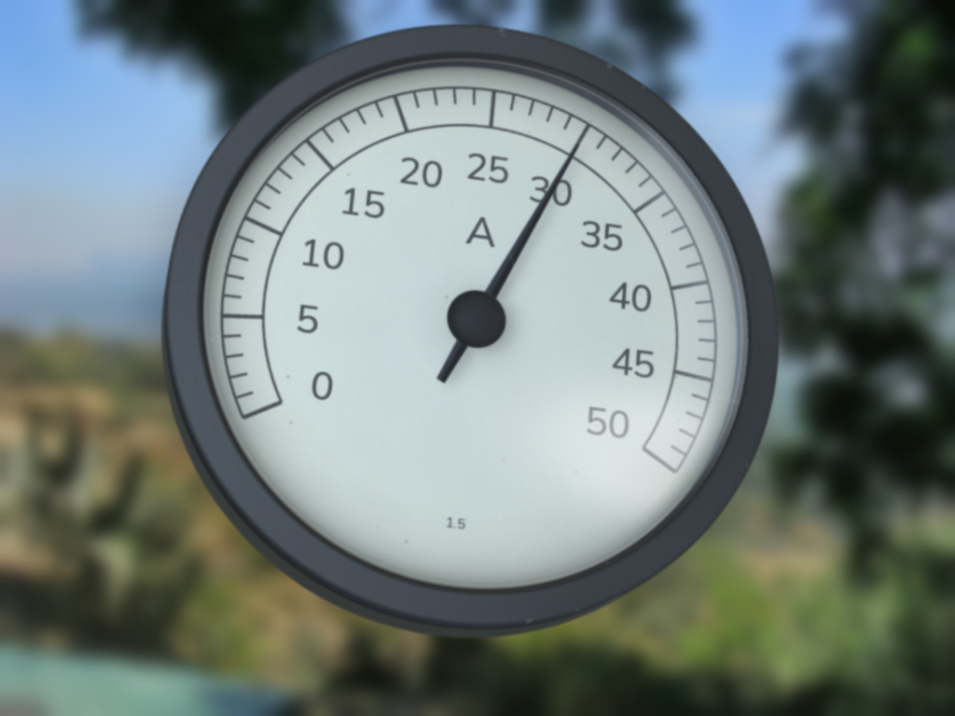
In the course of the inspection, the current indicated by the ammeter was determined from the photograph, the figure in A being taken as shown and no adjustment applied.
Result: 30 A
